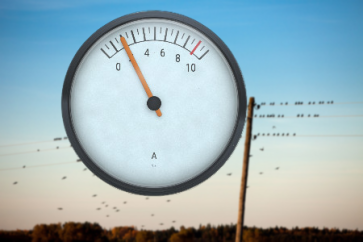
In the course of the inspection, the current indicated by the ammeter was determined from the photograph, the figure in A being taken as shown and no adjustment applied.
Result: 2 A
